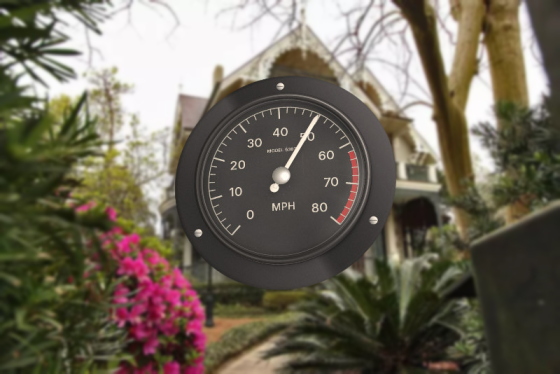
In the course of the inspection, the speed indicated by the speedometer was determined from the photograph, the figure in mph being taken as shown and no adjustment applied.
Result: 50 mph
